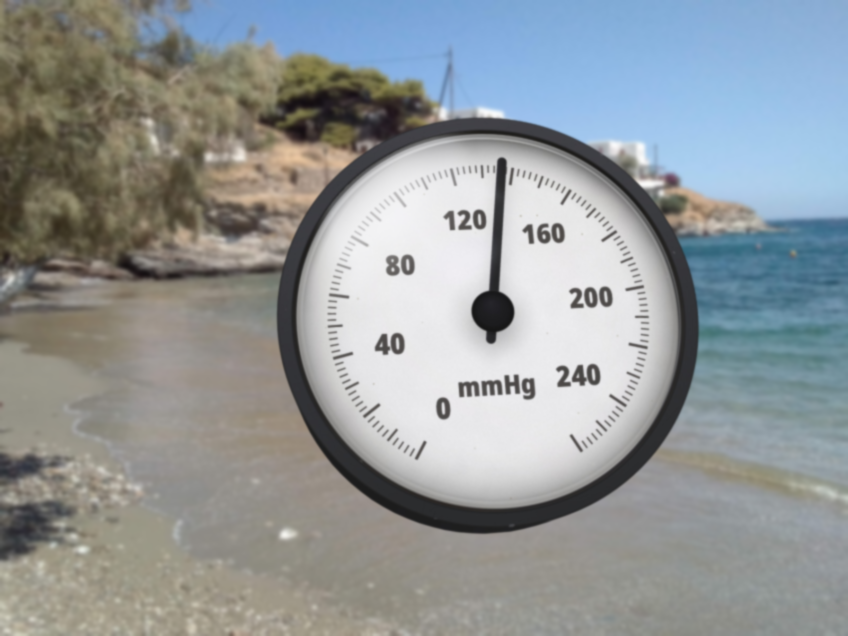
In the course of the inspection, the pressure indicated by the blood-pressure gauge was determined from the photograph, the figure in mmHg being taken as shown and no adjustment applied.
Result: 136 mmHg
